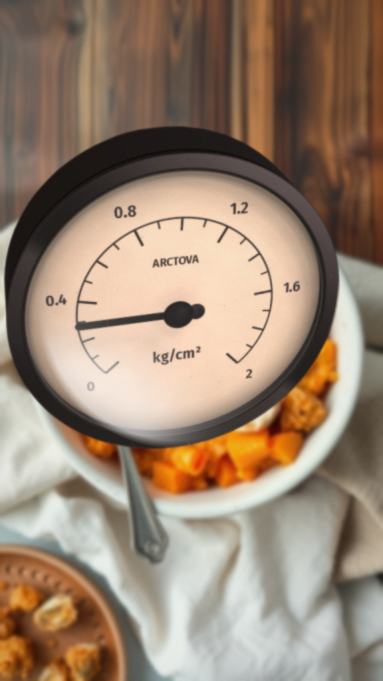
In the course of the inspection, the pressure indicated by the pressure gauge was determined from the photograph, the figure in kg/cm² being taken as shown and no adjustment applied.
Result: 0.3 kg/cm²
